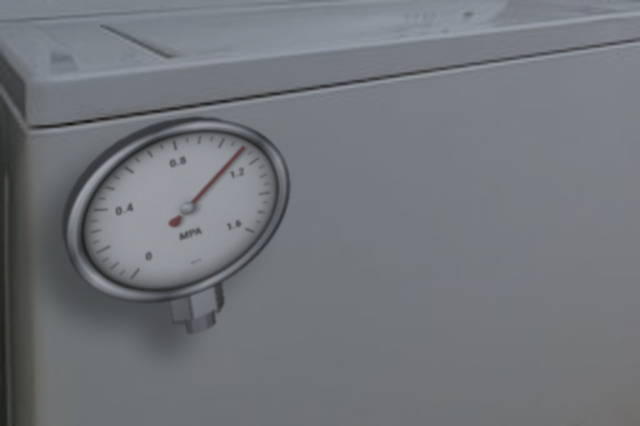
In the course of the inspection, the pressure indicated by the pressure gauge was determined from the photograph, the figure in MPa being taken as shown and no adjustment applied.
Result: 1.1 MPa
